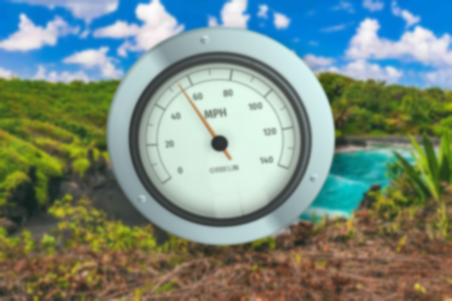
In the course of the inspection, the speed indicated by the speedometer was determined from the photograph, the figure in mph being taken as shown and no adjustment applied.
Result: 55 mph
